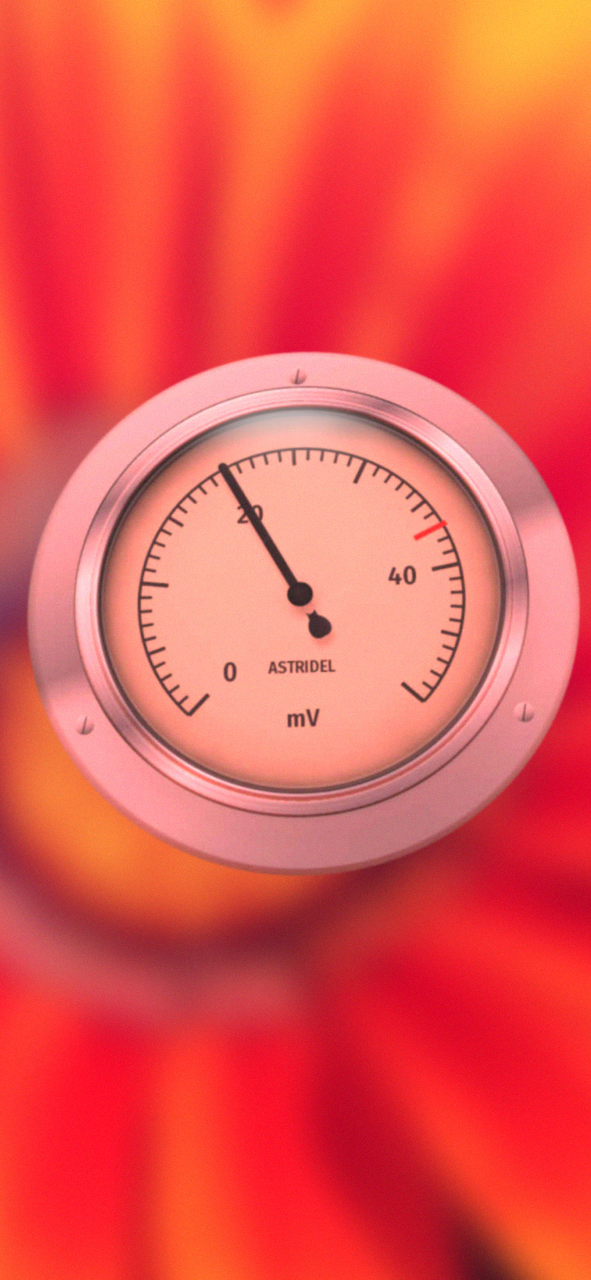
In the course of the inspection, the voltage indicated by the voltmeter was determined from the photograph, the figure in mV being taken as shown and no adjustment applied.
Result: 20 mV
